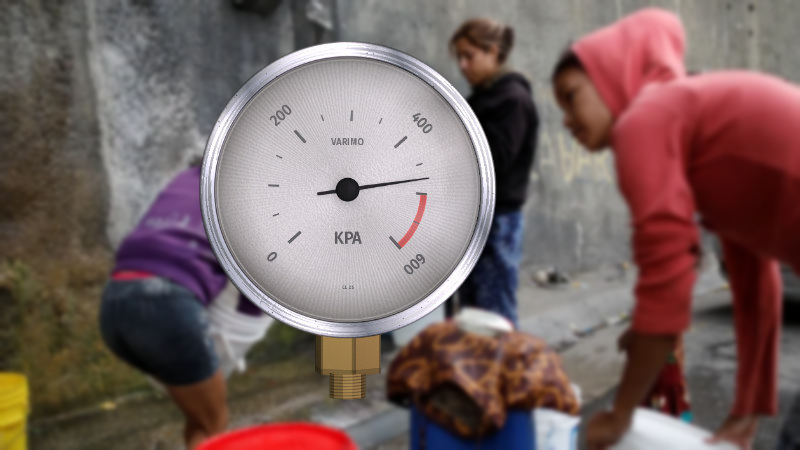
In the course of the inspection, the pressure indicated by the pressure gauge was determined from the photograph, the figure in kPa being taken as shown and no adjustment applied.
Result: 475 kPa
